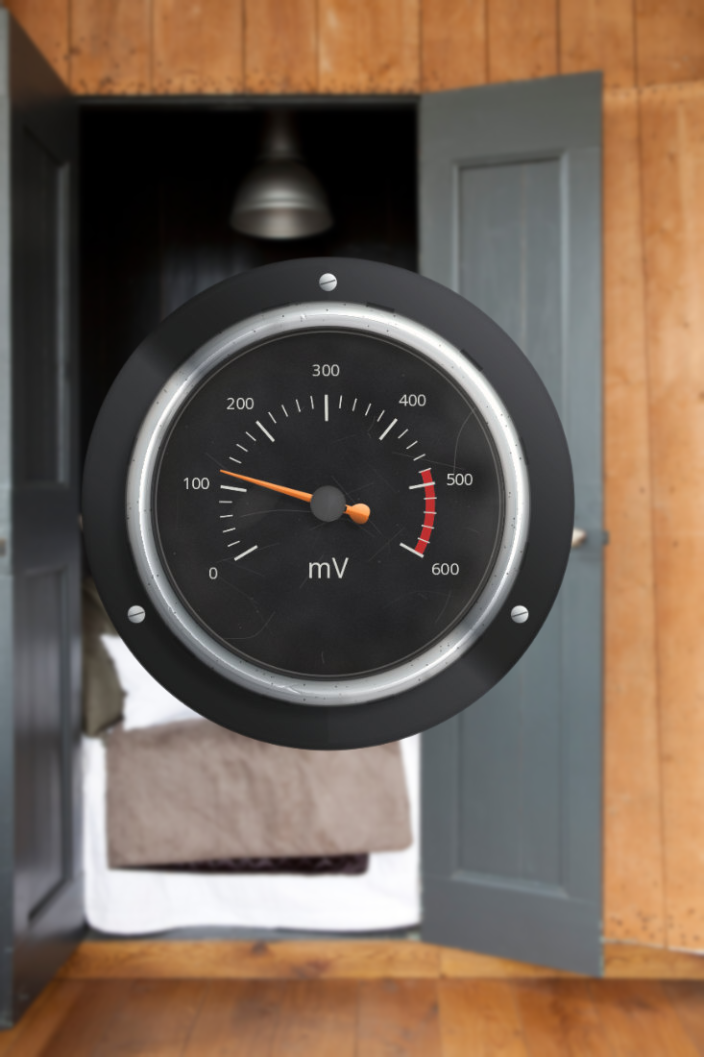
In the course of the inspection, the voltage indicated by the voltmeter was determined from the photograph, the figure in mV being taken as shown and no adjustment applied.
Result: 120 mV
